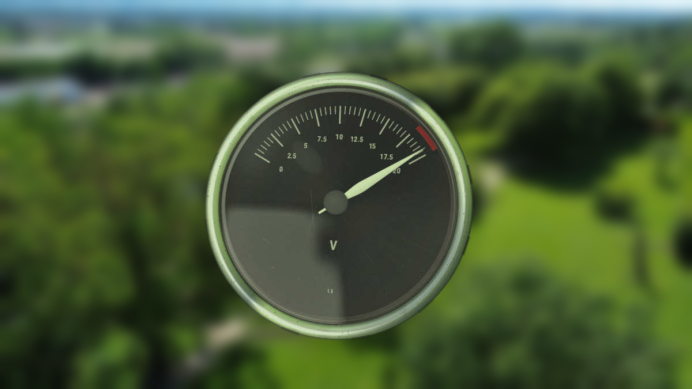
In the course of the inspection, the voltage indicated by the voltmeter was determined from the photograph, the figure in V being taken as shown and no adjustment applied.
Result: 19.5 V
